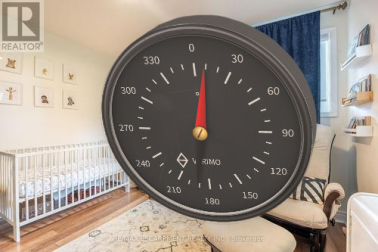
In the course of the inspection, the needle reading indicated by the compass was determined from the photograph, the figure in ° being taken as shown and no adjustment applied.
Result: 10 °
